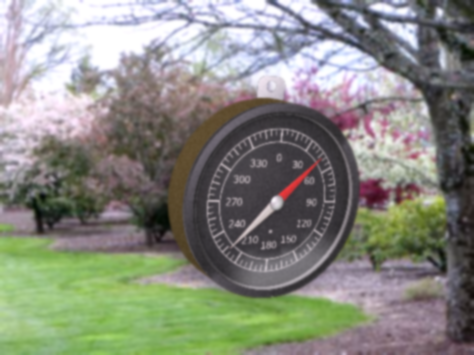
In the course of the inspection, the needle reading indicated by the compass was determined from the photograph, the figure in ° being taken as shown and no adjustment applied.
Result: 45 °
